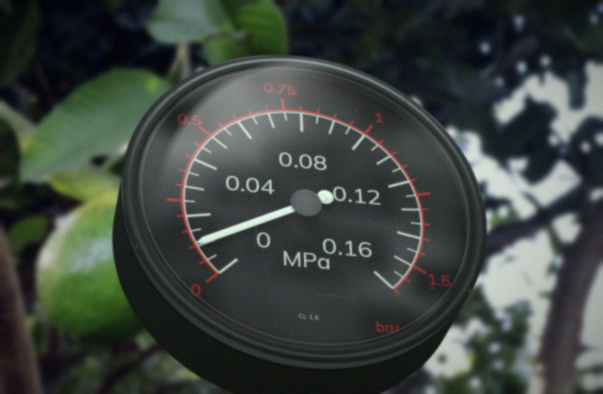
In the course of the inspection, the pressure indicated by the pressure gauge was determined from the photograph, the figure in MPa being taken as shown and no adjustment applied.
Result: 0.01 MPa
